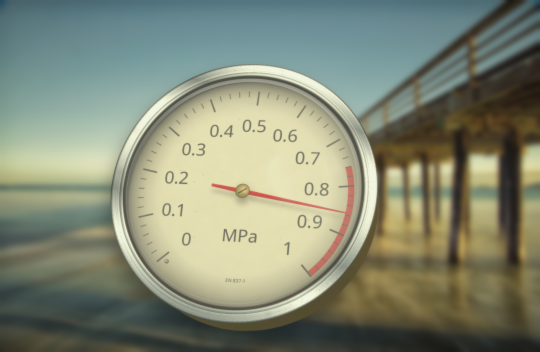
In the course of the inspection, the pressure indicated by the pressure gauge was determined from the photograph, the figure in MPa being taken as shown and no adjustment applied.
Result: 0.86 MPa
